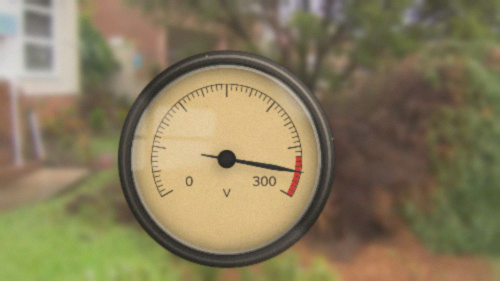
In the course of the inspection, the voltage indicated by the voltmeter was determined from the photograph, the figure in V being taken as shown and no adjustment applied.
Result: 275 V
